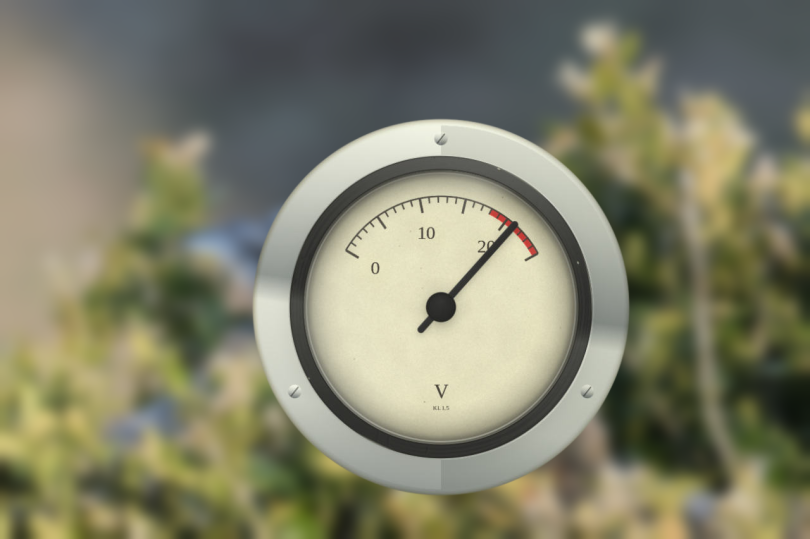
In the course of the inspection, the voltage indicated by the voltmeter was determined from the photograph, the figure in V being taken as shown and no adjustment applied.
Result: 21 V
